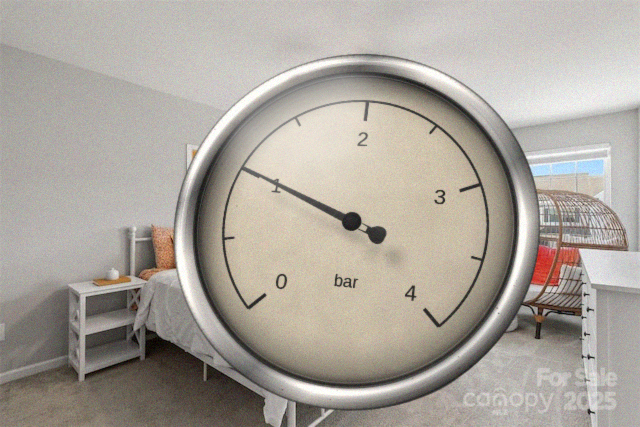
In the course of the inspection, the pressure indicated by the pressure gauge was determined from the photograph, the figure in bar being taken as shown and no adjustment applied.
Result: 1 bar
